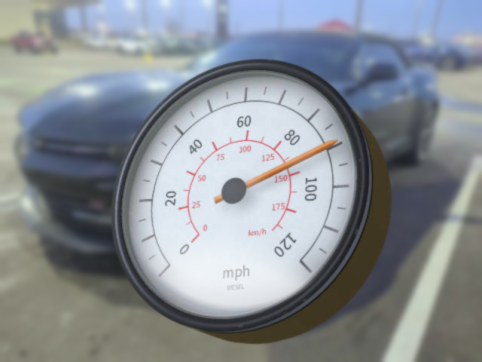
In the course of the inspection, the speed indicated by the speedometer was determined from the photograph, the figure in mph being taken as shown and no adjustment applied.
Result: 90 mph
